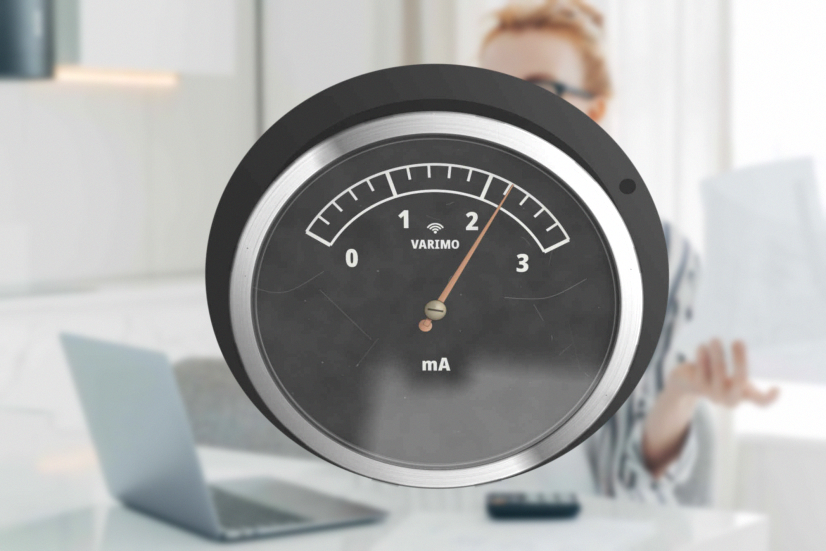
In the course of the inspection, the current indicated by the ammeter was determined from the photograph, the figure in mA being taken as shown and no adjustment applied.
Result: 2.2 mA
